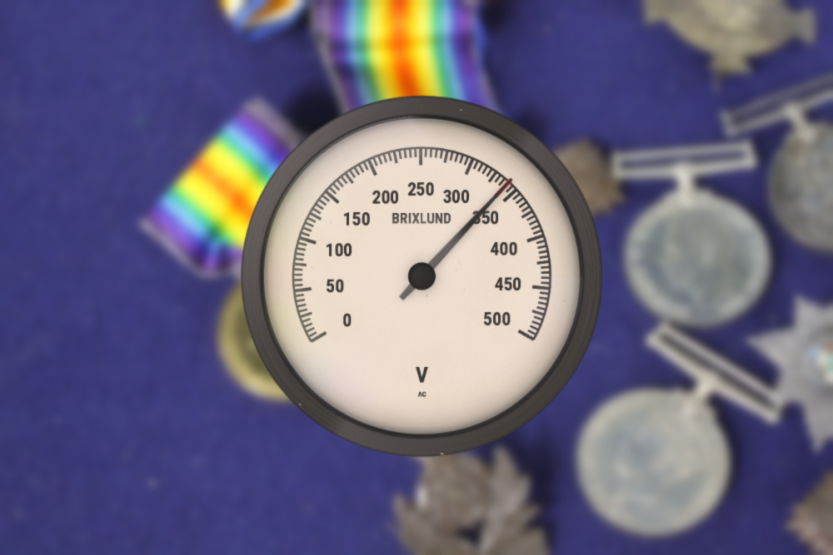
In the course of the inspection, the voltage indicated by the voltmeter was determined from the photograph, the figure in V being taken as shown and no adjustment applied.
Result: 340 V
